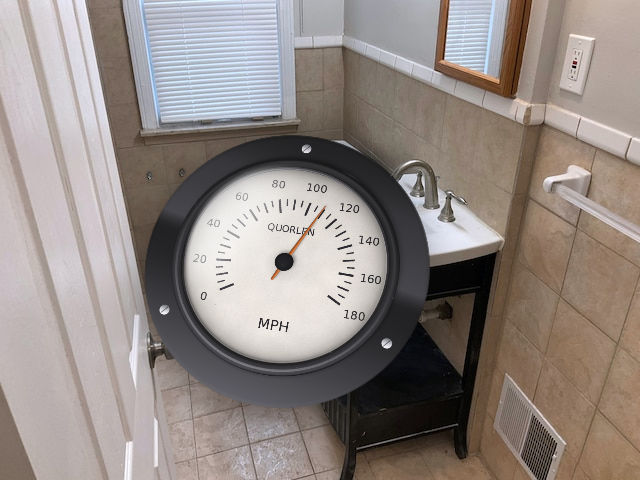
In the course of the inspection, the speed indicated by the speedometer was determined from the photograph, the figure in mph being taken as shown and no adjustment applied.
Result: 110 mph
